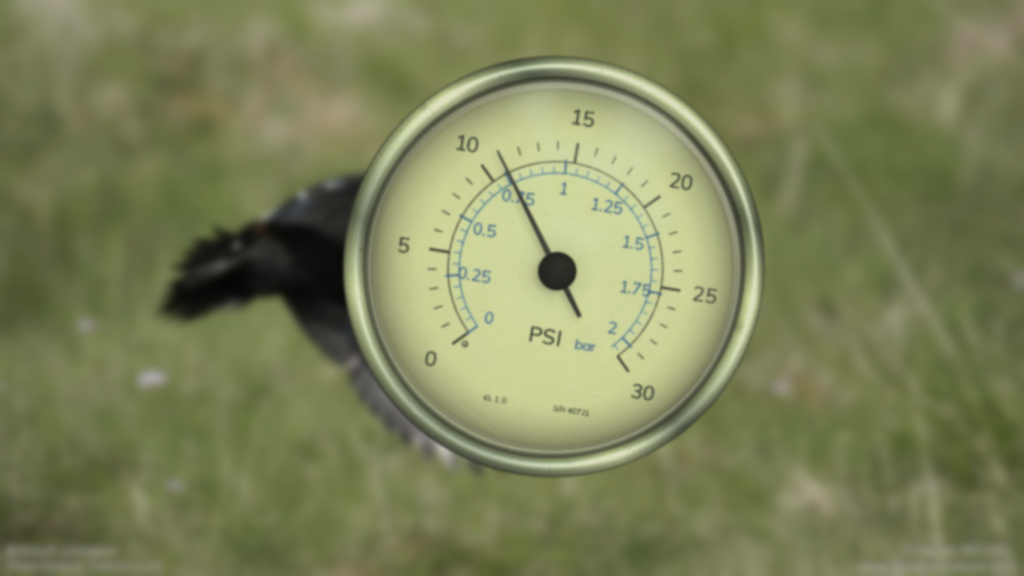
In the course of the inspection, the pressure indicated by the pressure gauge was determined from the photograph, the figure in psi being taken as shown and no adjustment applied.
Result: 11 psi
